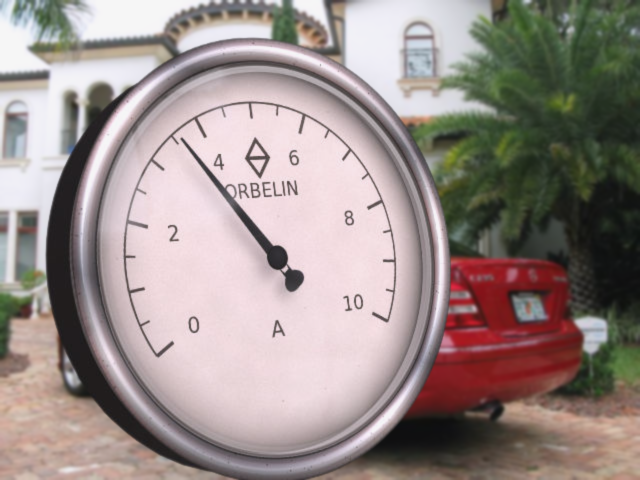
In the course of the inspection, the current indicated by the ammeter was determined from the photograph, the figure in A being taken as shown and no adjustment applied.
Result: 3.5 A
